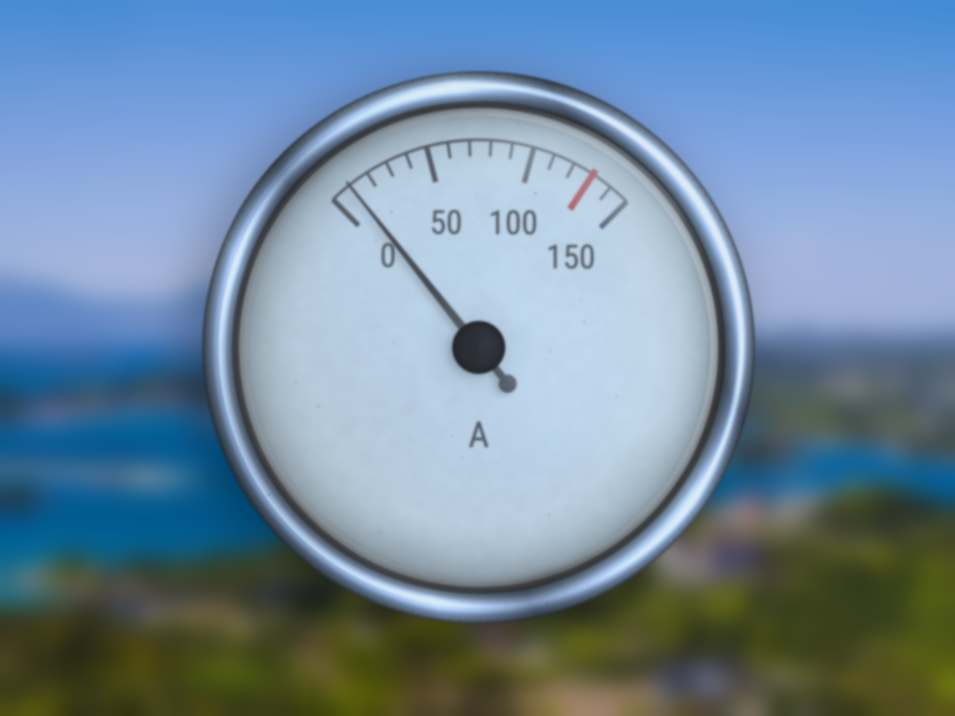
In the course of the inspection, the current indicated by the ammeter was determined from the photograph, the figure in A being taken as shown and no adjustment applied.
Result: 10 A
